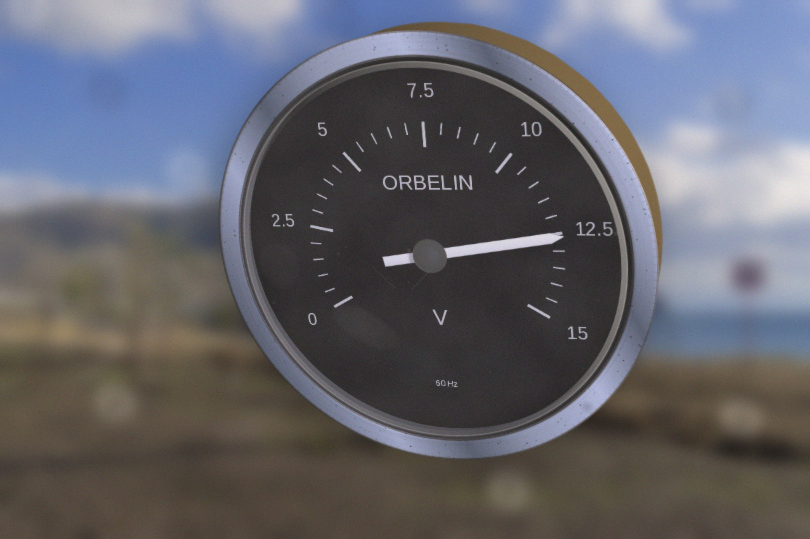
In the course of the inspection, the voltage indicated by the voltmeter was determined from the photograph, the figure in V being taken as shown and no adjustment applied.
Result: 12.5 V
